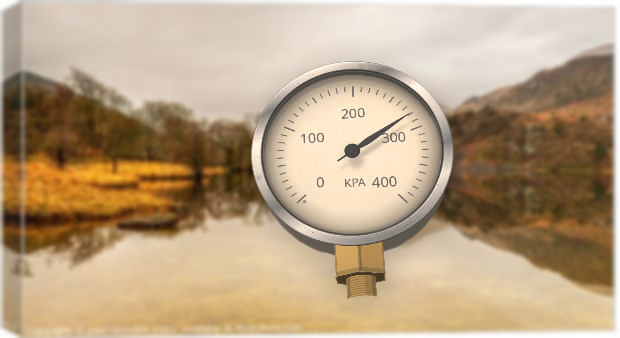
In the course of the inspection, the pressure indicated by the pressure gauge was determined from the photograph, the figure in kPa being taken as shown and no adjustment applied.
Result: 280 kPa
